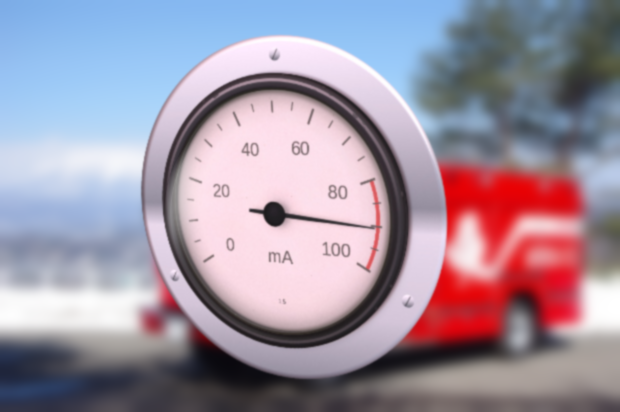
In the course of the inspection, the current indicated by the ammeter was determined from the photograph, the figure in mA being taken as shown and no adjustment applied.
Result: 90 mA
